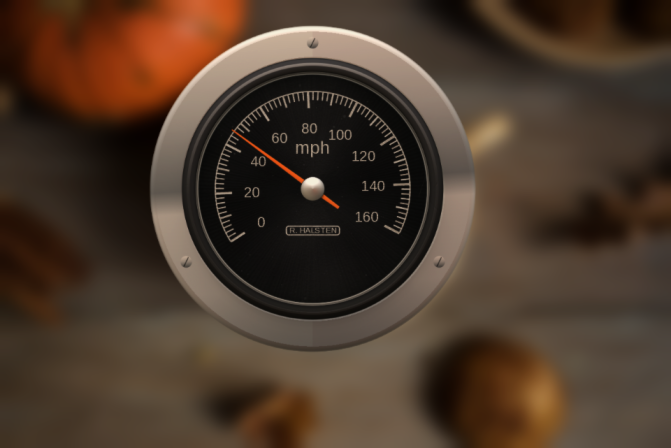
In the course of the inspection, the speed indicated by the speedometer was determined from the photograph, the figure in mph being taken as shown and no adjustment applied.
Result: 46 mph
